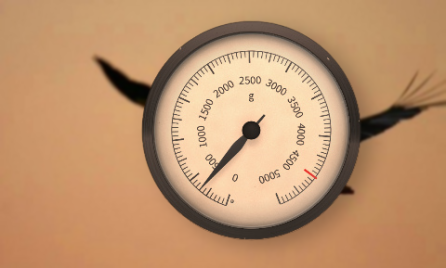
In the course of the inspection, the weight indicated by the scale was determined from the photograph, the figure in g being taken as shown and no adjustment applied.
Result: 350 g
